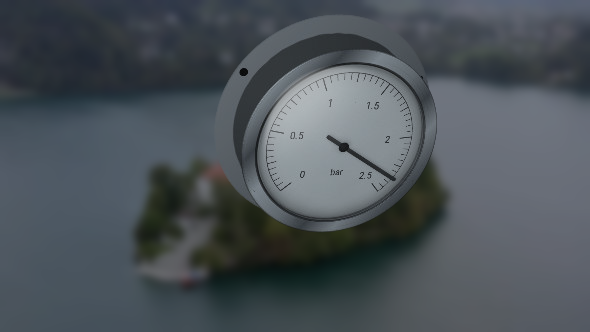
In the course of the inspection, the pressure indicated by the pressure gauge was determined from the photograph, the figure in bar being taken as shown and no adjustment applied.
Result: 2.35 bar
